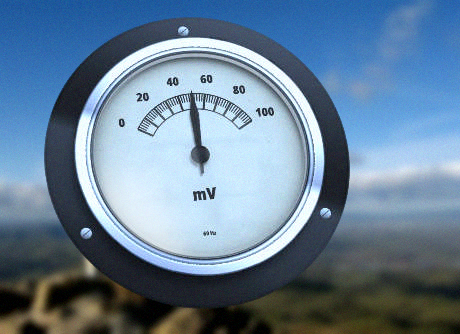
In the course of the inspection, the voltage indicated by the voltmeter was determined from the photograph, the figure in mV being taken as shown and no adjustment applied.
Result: 50 mV
